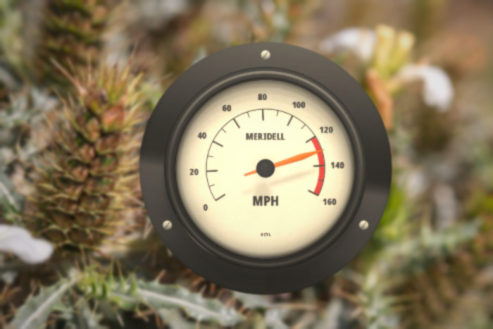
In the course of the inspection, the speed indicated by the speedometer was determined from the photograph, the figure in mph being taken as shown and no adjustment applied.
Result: 130 mph
